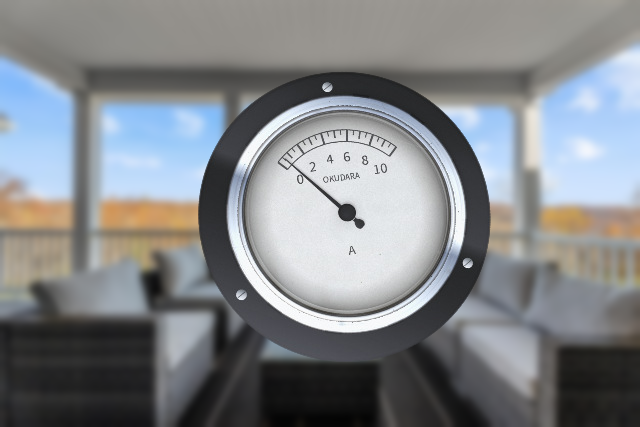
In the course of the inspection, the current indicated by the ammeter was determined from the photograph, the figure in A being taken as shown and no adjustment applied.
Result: 0.5 A
